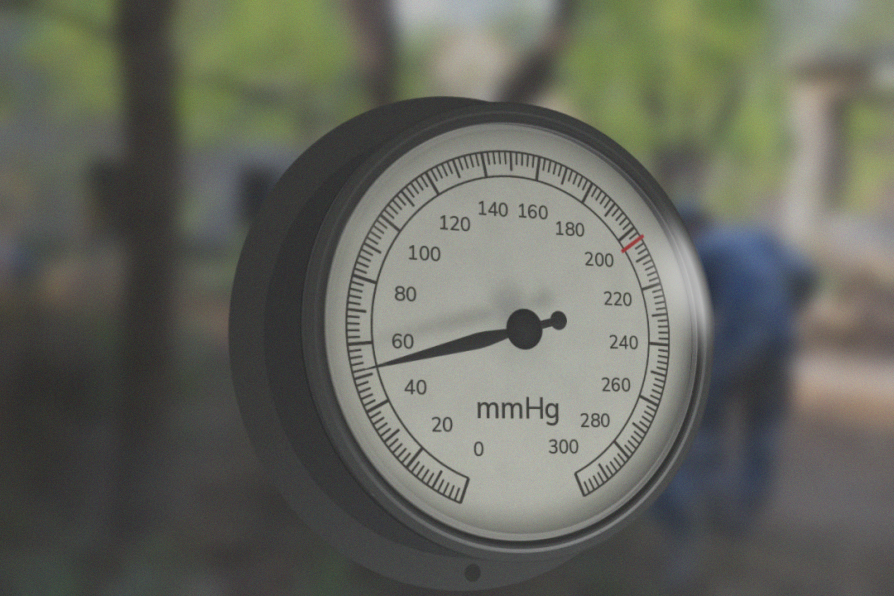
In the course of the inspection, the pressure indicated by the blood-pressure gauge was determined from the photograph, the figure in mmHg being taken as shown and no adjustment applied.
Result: 52 mmHg
